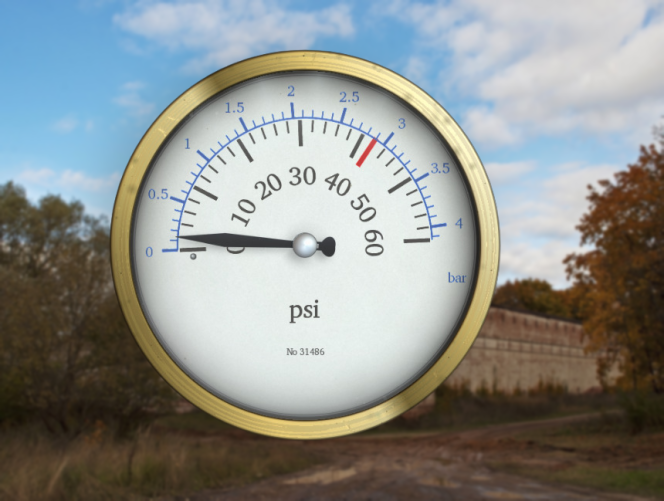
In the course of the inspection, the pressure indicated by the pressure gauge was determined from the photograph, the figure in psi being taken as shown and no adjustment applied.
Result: 2 psi
